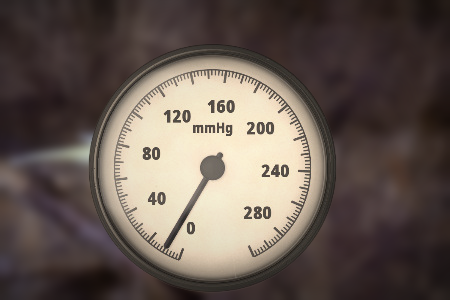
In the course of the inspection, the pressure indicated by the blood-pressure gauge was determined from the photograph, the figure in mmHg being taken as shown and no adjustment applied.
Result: 10 mmHg
